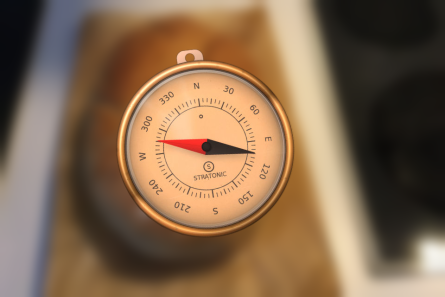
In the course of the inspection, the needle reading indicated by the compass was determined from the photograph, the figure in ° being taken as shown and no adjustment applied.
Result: 285 °
